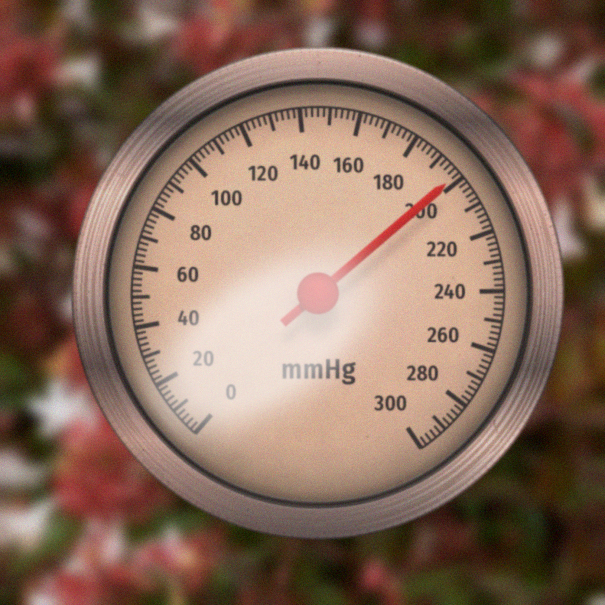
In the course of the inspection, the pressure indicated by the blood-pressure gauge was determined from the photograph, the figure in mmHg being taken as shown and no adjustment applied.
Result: 198 mmHg
